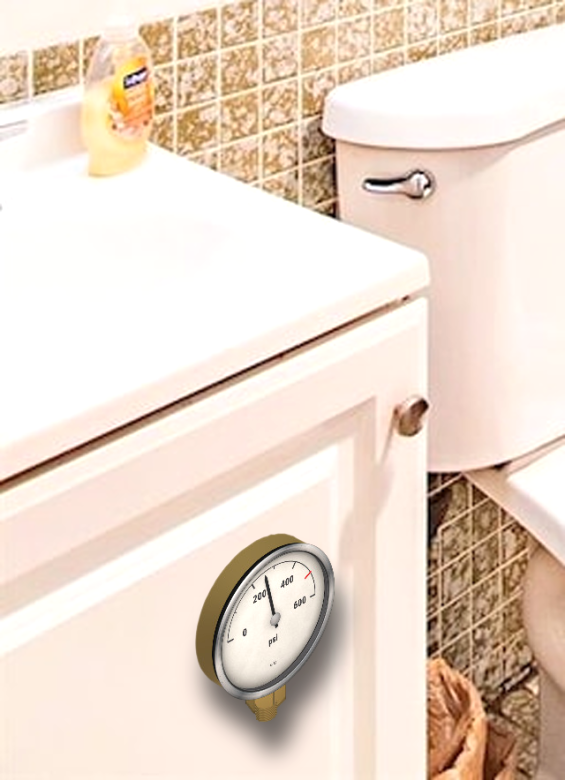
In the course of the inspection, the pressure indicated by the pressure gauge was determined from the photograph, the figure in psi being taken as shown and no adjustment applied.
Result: 250 psi
